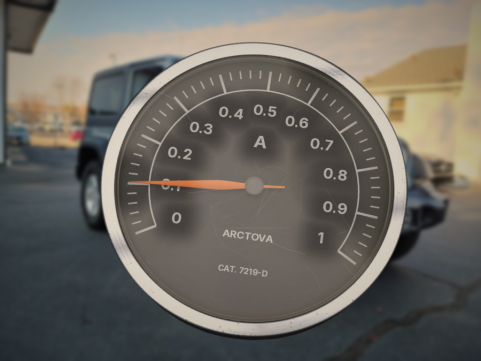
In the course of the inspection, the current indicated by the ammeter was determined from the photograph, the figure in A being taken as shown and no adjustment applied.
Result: 0.1 A
